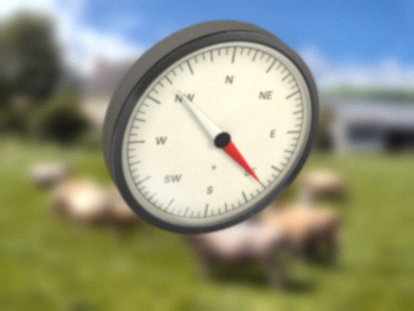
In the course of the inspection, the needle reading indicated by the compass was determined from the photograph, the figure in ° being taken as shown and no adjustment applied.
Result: 135 °
